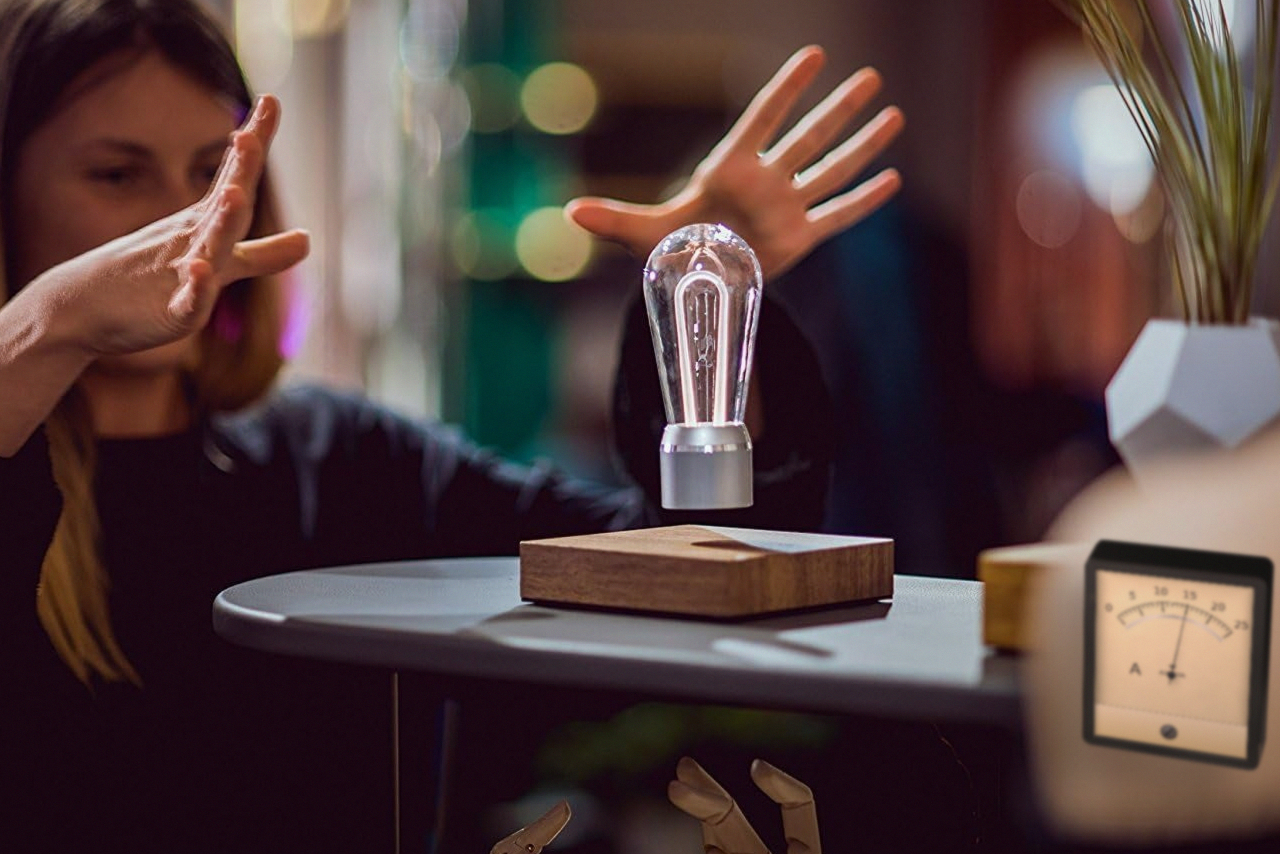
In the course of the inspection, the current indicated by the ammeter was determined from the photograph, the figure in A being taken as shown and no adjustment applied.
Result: 15 A
